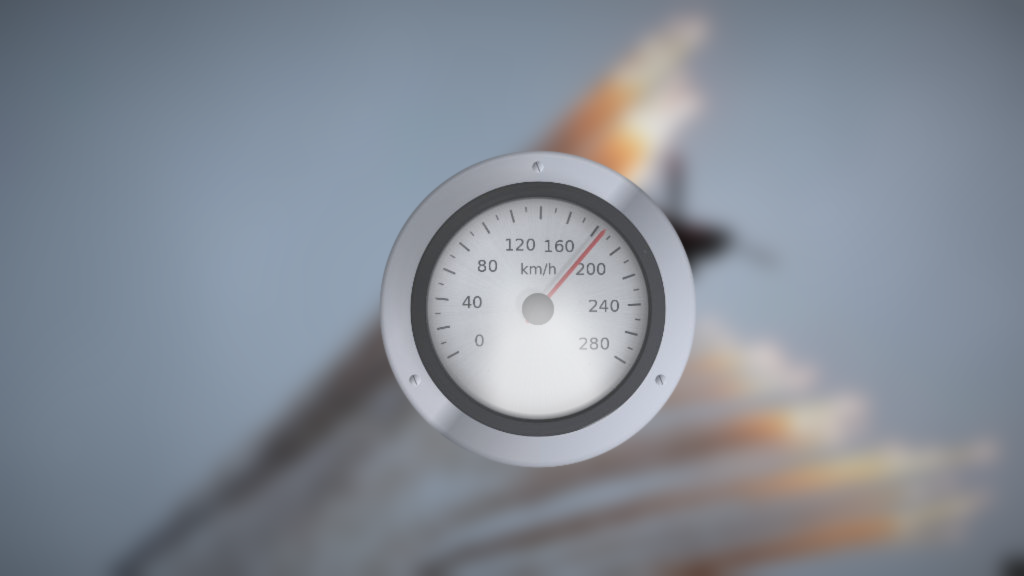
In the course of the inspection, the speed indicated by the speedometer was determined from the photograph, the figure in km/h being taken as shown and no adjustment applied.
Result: 185 km/h
